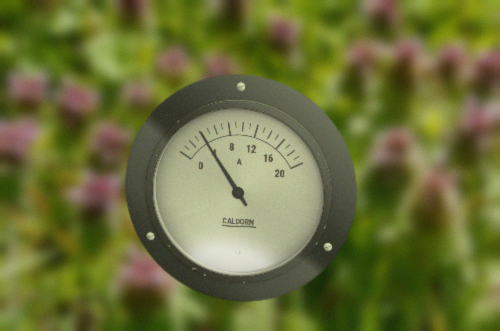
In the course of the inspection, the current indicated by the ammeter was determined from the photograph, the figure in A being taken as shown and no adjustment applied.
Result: 4 A
